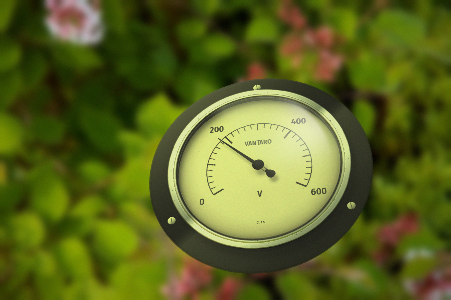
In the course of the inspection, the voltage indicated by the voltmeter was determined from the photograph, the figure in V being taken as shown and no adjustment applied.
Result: 180 V
